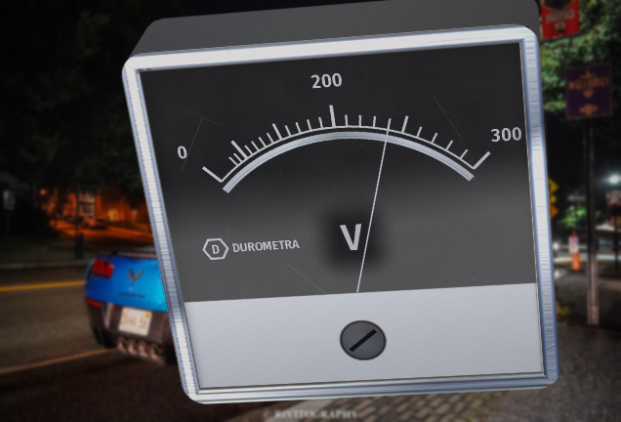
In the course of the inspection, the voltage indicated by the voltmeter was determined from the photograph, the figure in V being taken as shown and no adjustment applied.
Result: 240 V
